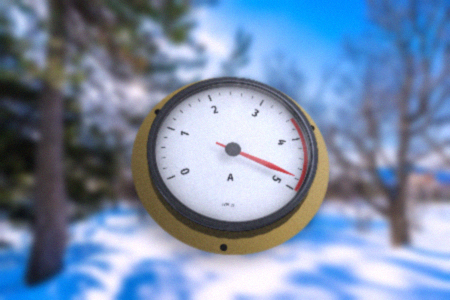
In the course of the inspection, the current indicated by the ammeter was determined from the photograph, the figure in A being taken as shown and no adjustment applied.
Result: 4.8 A
